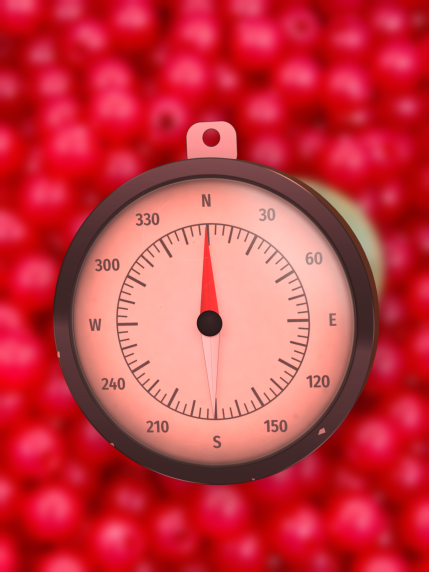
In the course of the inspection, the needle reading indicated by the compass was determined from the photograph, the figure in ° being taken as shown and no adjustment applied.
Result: 0 °
